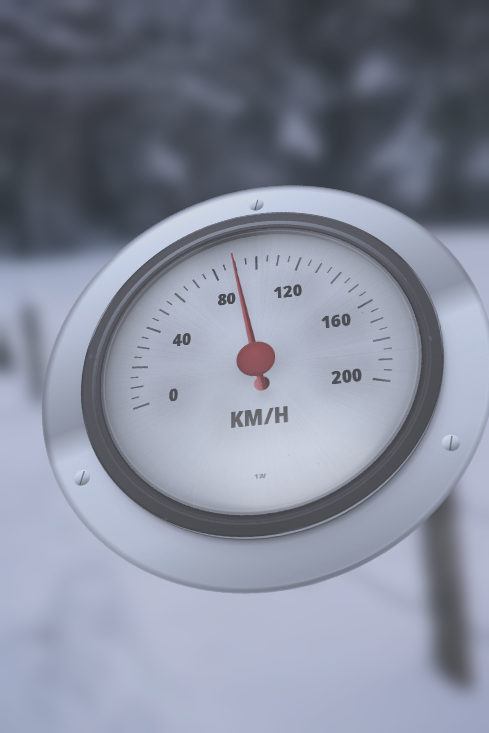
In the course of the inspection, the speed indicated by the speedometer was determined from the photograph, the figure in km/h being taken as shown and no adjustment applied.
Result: 90 km/h
